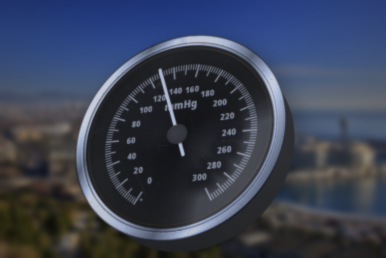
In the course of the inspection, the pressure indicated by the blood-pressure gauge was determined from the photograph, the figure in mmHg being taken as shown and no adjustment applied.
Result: 130 mmHg
